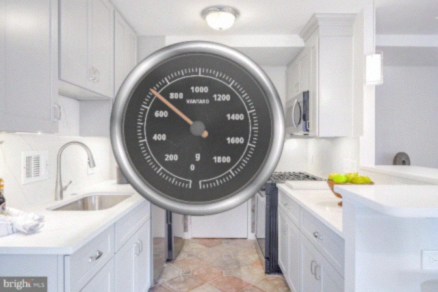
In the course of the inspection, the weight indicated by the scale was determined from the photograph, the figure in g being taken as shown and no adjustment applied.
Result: 700 g
